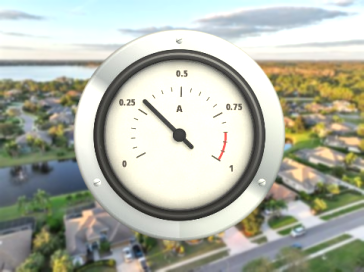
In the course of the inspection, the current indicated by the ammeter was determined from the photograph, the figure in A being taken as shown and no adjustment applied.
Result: 0.3 A
